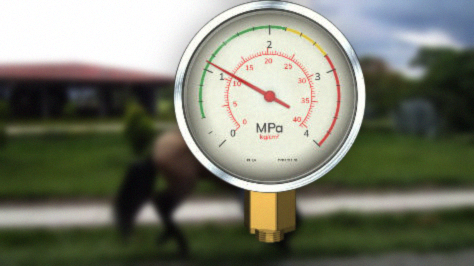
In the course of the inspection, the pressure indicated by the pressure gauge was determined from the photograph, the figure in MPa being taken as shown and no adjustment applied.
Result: 1.1 MPa
